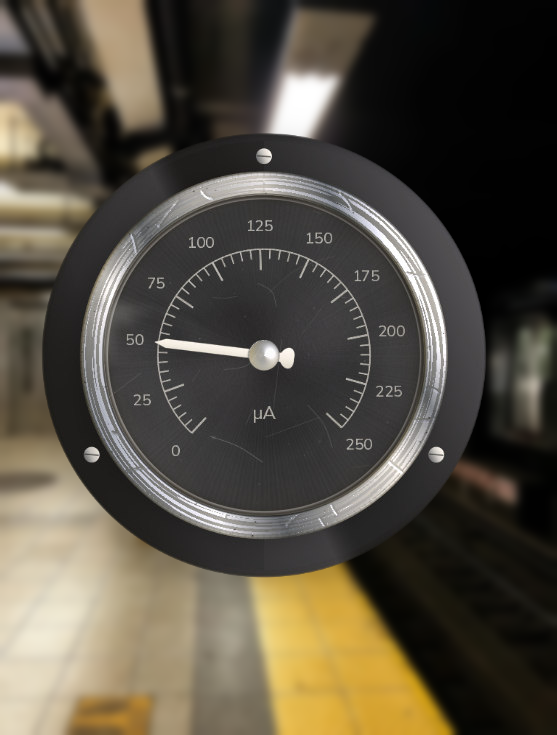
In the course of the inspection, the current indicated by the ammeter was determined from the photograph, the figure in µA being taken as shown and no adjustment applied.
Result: 50 µA
